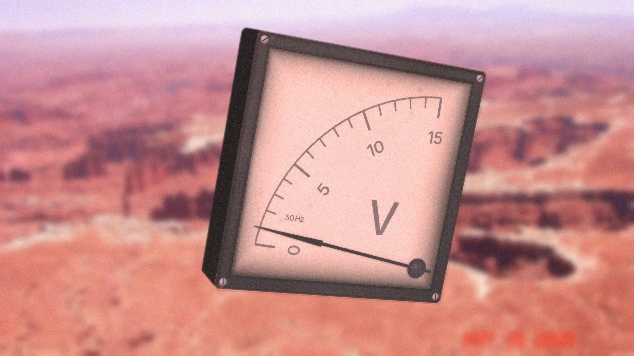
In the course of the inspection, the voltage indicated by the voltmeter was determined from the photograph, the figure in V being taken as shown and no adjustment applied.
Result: 1 V
